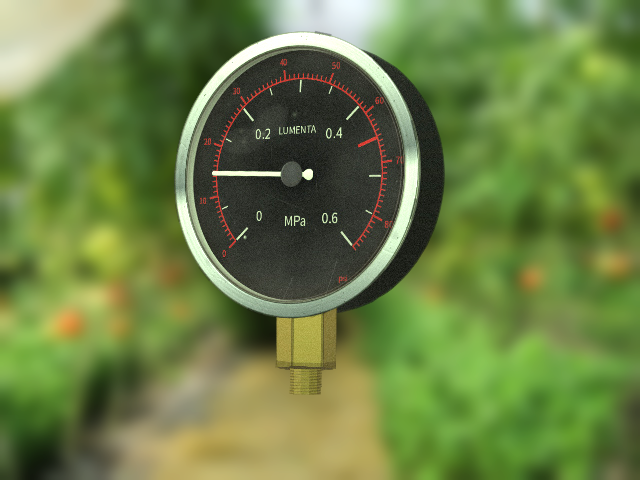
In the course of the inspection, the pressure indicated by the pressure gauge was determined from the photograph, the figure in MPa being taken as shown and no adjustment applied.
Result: 0.1 MPa
